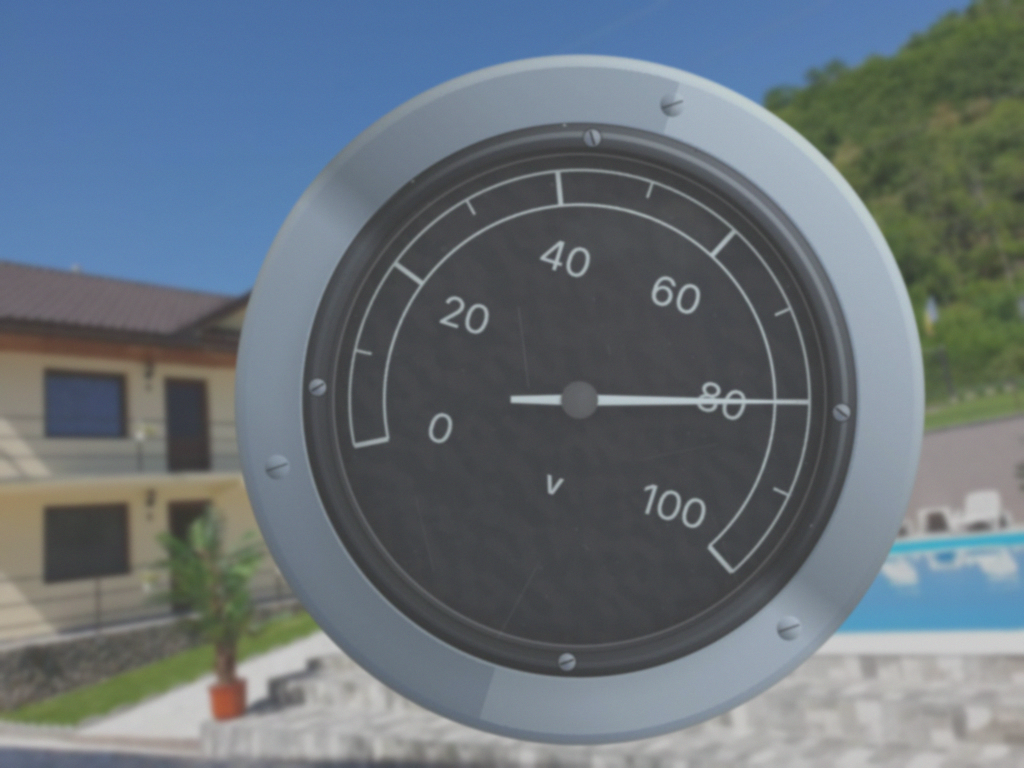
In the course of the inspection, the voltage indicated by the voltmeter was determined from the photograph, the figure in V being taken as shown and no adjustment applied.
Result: 80 V
